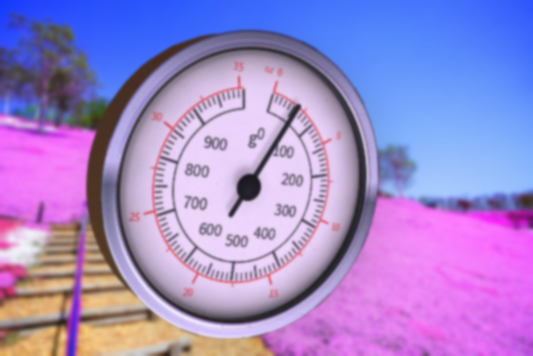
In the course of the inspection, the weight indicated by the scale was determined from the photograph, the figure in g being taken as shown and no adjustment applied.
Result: 50 g
